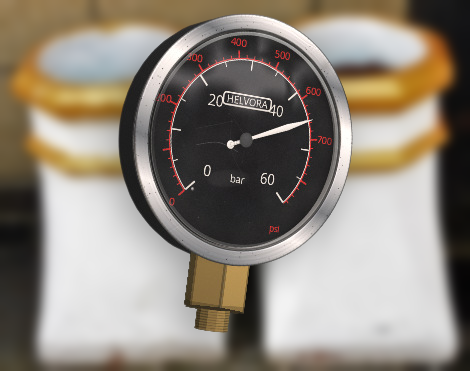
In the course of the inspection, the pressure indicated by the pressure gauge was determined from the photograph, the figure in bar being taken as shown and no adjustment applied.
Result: 45 bar
